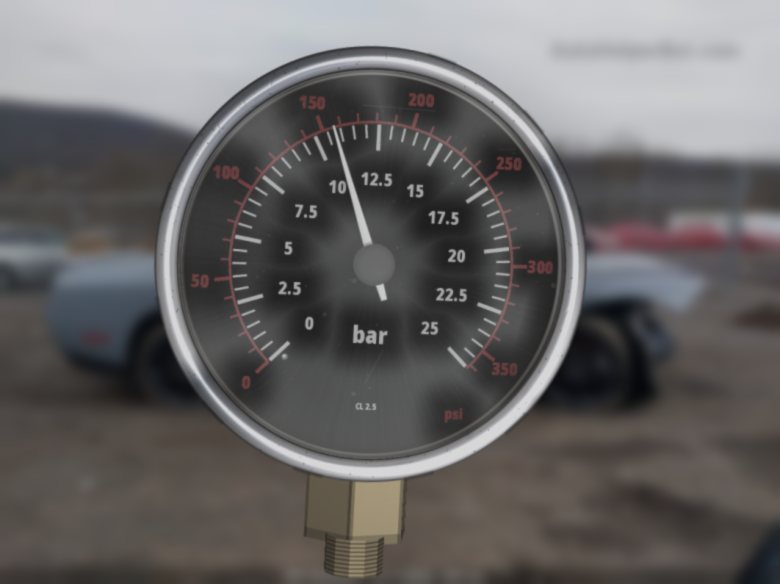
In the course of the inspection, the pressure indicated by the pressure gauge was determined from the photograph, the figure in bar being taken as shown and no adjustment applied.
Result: 10.75 bar
